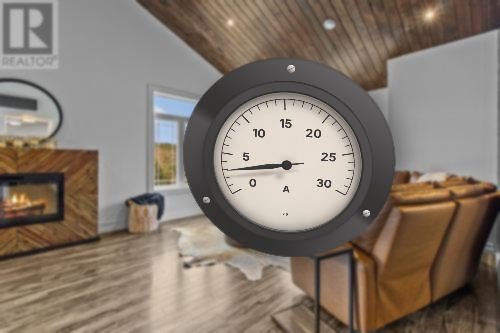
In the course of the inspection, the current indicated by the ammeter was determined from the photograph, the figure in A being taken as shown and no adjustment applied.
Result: 3 A
